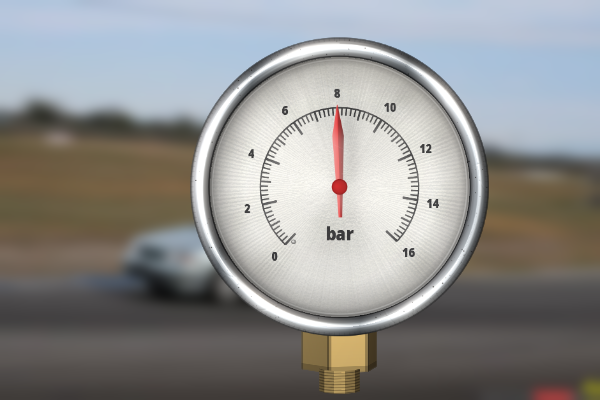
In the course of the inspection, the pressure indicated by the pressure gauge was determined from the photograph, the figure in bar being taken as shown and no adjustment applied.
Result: 8 bar
